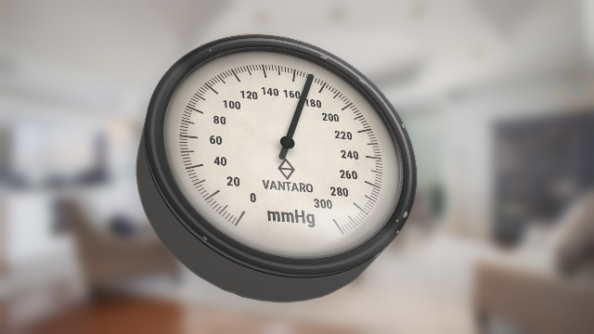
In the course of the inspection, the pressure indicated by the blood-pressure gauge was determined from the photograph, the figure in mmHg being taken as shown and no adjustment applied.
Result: 170 mmHg
